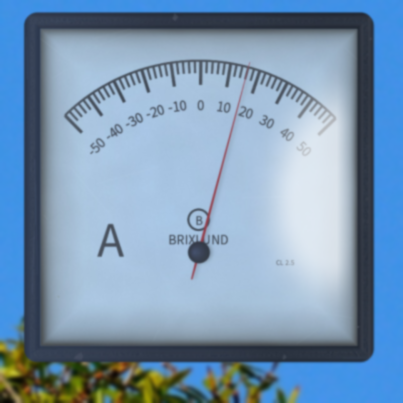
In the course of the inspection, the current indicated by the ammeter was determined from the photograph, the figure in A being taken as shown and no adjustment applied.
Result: 16 A
